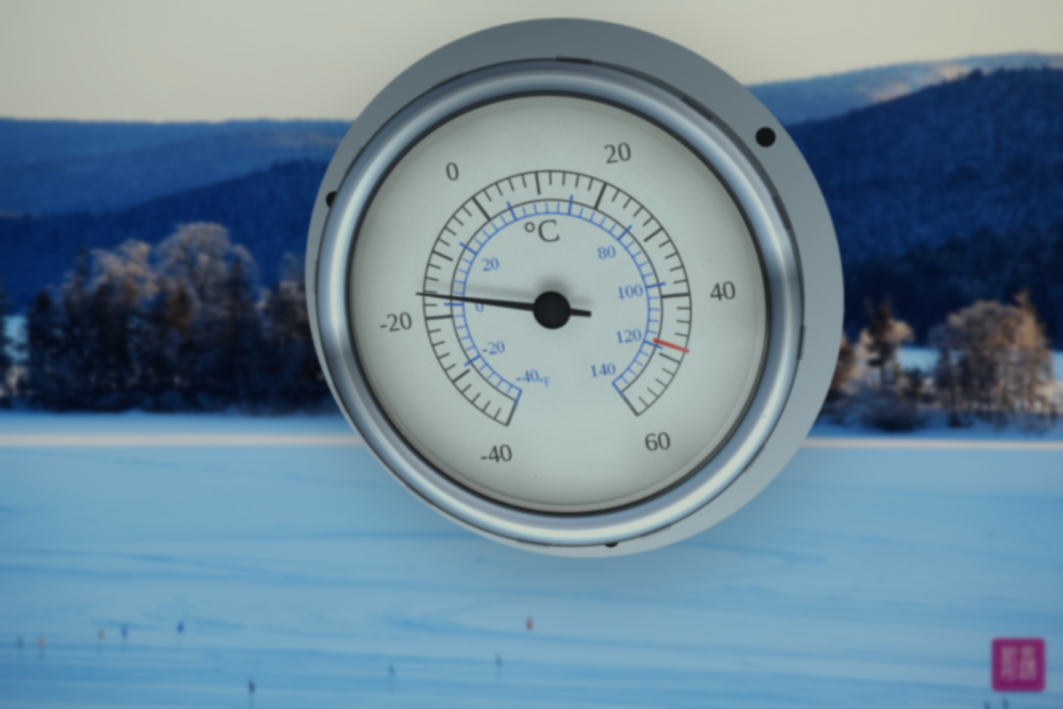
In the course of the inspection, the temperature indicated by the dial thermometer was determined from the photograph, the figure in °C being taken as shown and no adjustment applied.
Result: -16 °C
